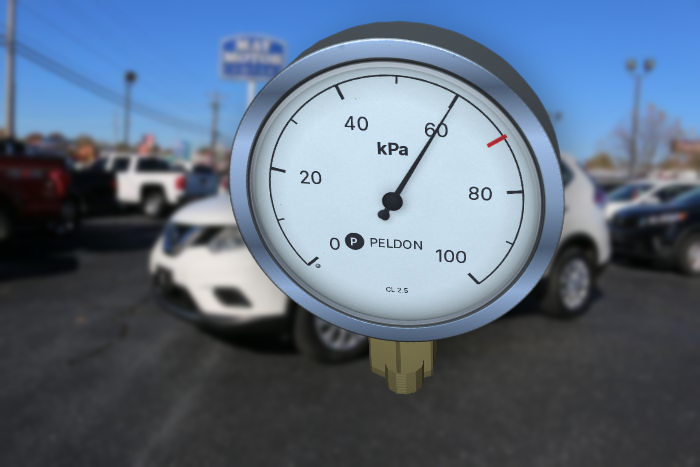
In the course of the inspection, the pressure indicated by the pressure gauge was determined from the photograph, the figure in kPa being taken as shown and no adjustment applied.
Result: 60 kPa
